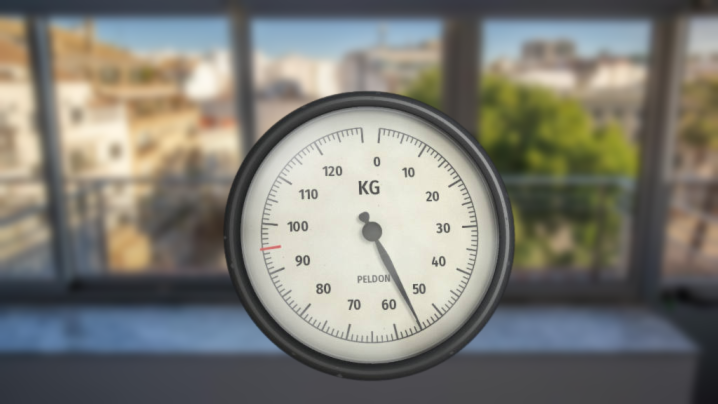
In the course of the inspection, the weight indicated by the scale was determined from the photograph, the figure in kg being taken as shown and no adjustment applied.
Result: 55 kg
